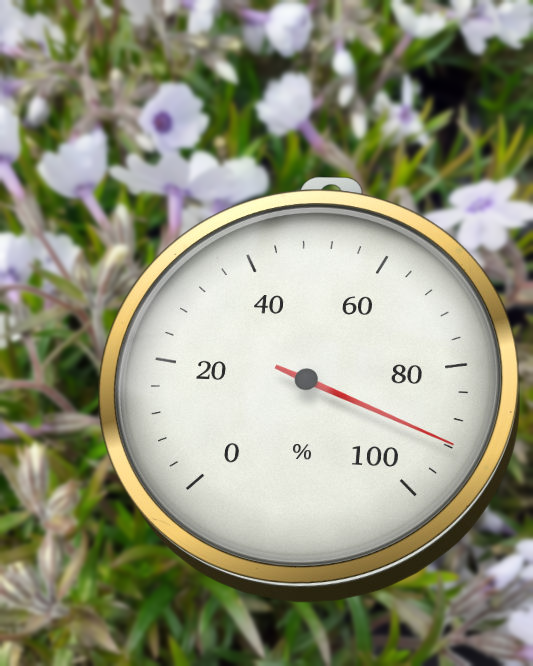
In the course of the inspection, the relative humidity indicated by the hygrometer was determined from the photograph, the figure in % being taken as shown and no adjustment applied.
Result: 92 %
